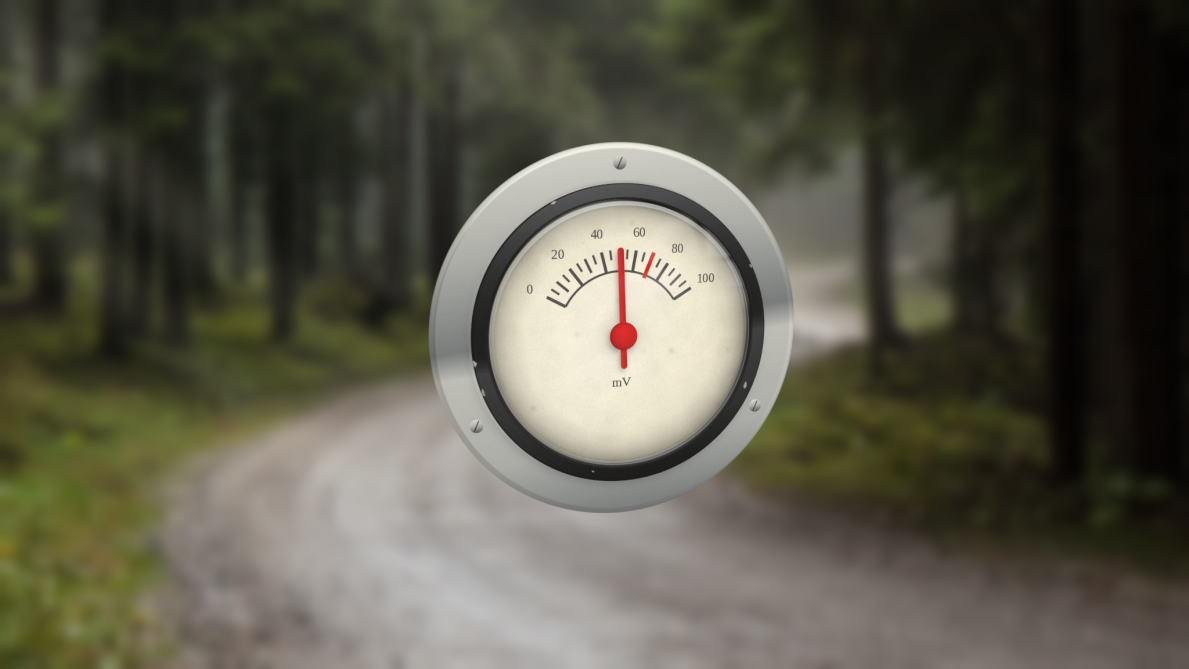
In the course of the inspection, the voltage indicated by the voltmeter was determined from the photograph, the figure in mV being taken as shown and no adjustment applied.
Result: 50 mV
